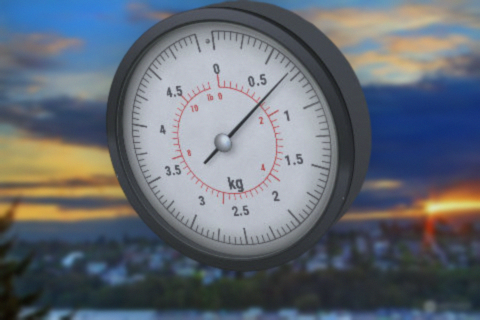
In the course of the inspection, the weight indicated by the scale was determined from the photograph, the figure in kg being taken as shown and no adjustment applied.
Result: 0.7 kg
